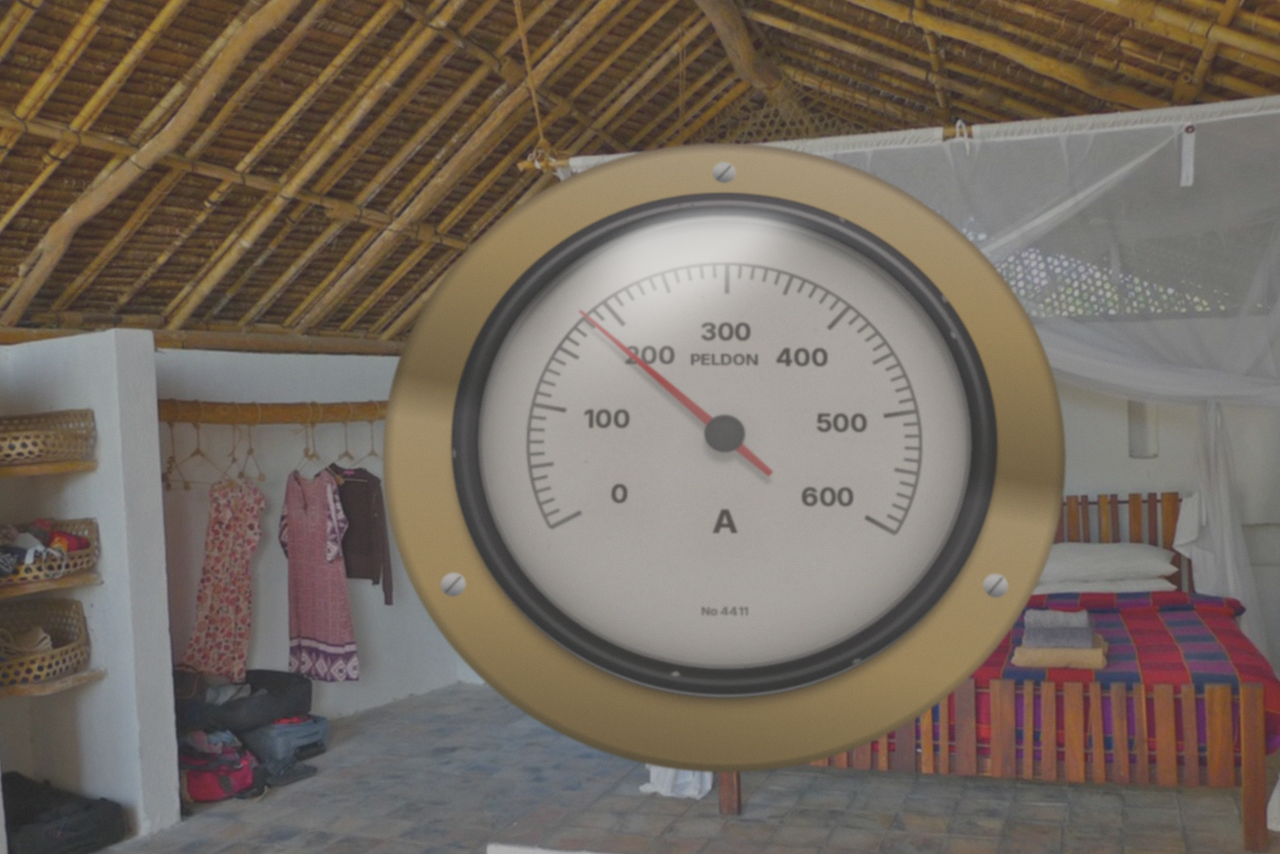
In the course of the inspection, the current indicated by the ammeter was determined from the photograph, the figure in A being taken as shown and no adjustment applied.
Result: 180 A
